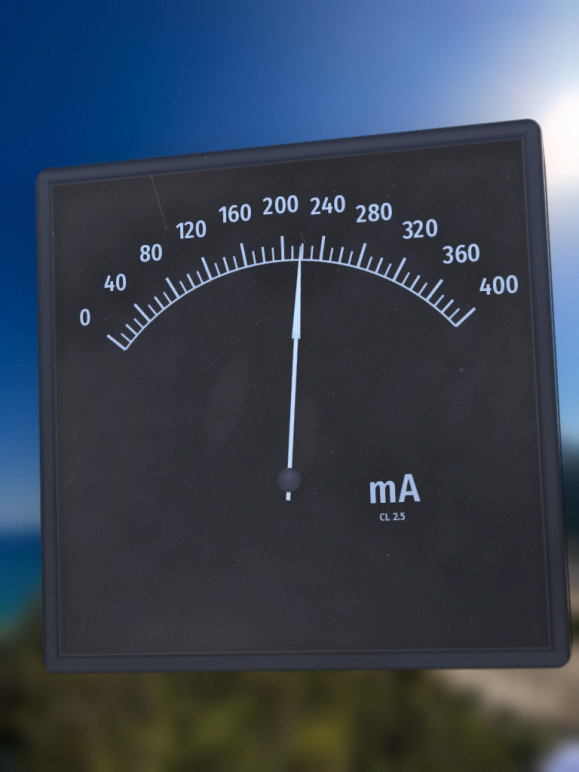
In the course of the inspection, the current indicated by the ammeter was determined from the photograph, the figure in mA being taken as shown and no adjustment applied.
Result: 220 mA
